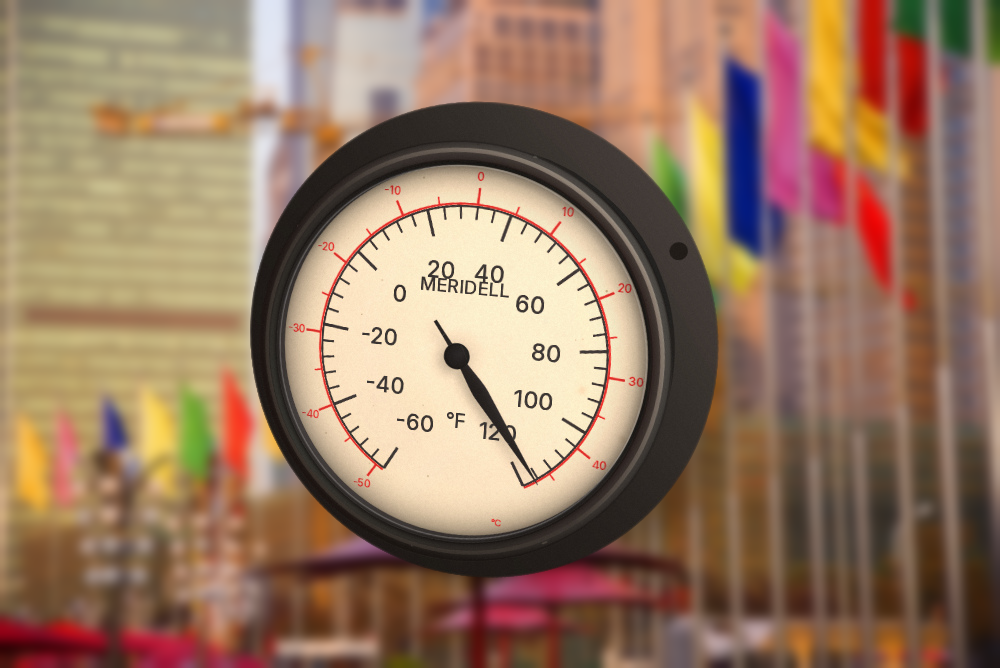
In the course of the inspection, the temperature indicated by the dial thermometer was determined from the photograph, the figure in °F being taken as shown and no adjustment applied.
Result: 116 °F
